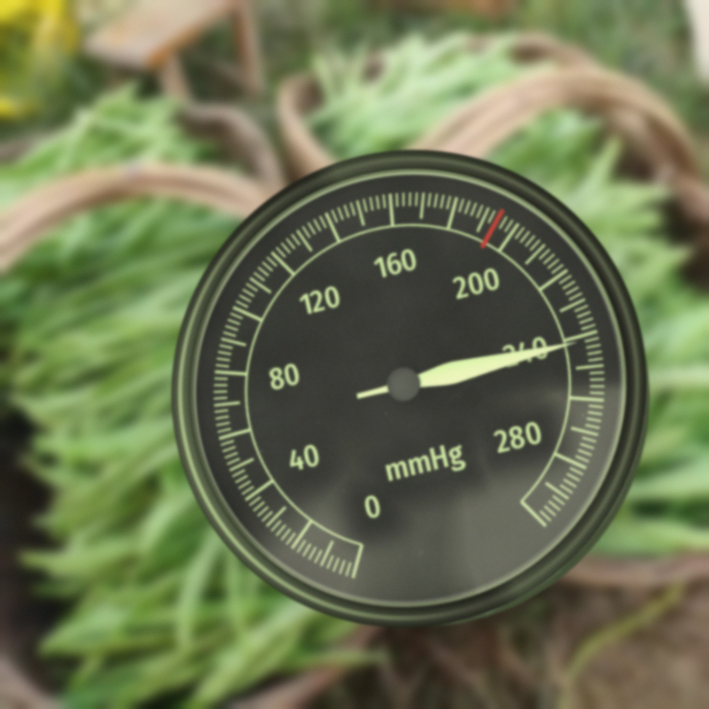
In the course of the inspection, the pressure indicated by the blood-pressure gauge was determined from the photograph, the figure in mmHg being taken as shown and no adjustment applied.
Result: 242 mmHg
